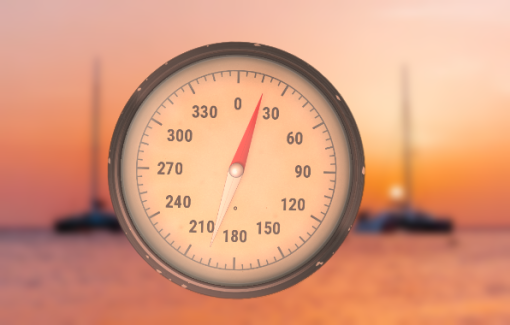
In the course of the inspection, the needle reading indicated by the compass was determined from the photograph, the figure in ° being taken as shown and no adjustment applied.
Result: 17.5 °
